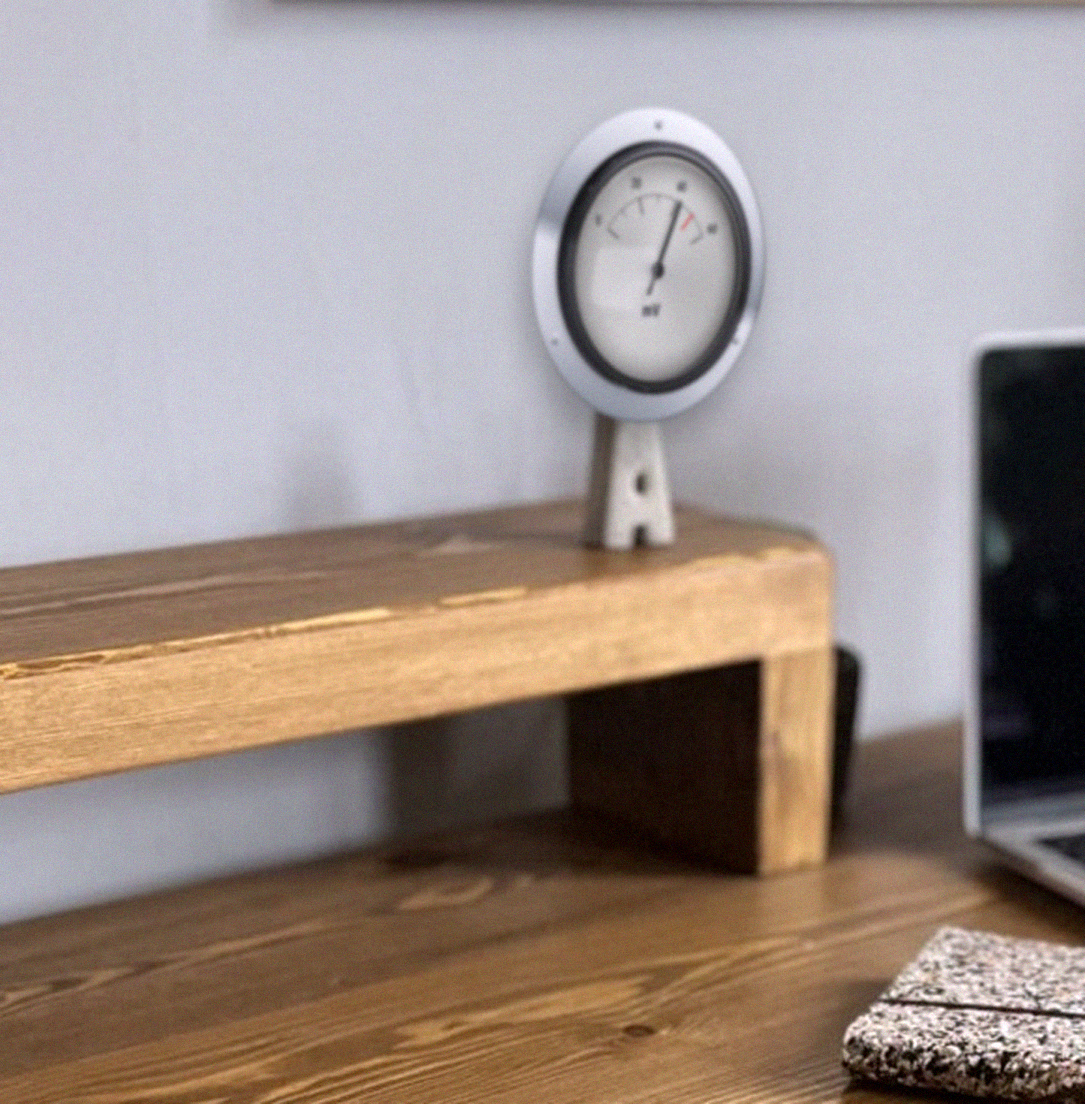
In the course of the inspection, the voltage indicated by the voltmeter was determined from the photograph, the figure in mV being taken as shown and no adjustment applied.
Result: 40 mV
